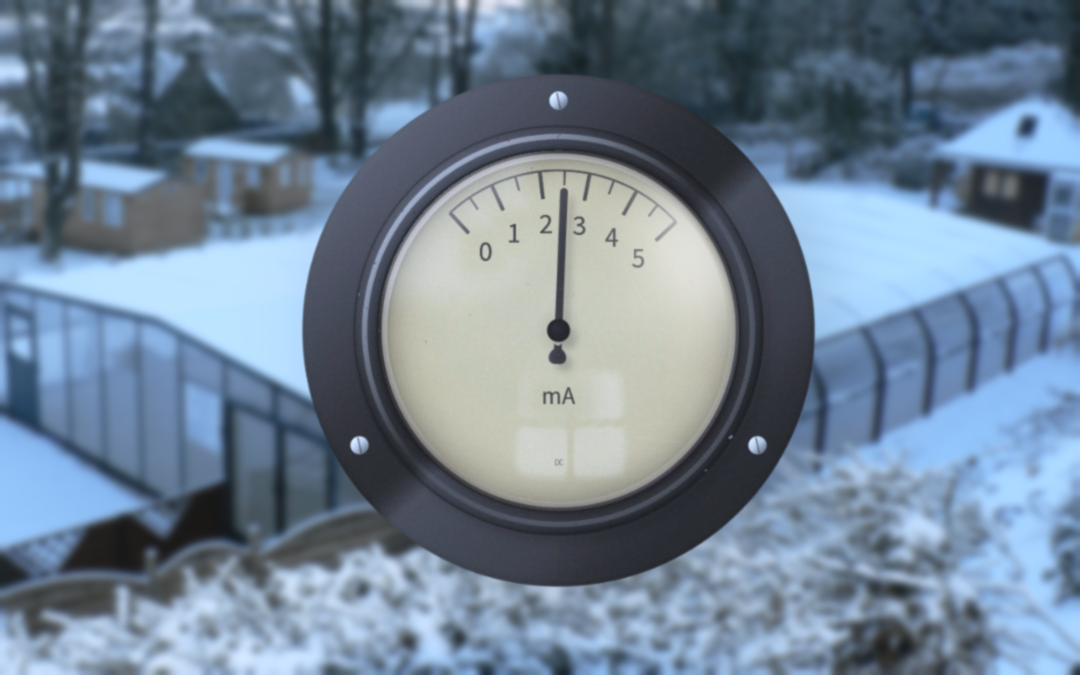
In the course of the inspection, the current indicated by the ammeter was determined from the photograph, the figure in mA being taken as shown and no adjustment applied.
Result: 2.5 mA
